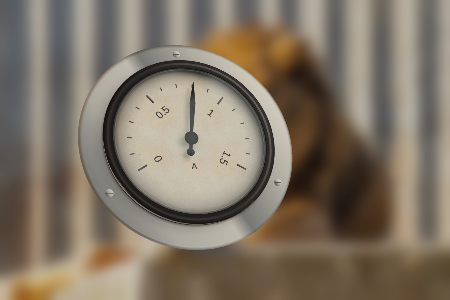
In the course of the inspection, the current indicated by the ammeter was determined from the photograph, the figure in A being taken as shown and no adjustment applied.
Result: 0.8 A
